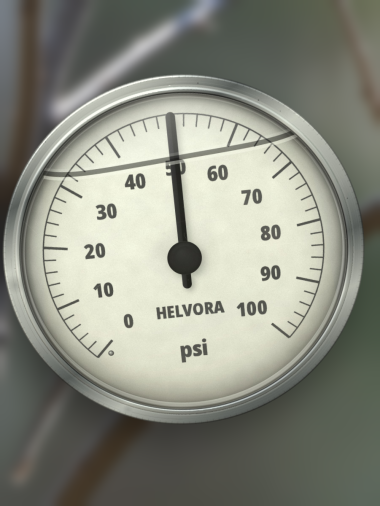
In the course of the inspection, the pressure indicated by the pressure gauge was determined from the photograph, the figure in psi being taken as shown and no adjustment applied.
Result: 50 psi
